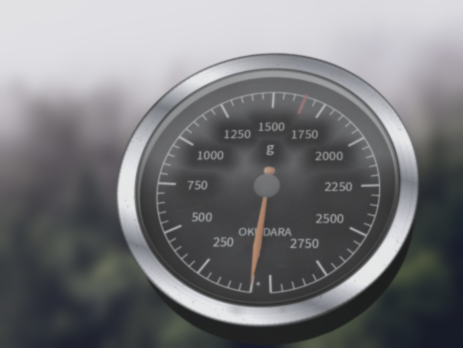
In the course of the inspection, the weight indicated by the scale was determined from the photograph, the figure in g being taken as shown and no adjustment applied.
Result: 0 g
